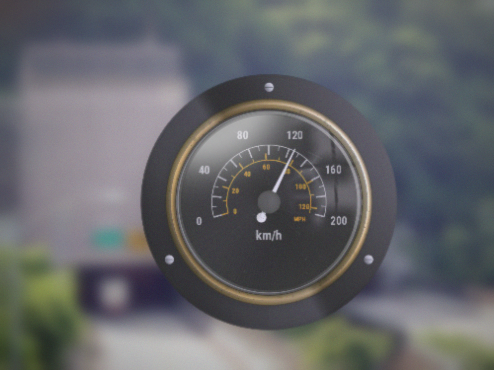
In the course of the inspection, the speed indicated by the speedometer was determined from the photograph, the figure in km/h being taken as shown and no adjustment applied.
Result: 125 km/h
